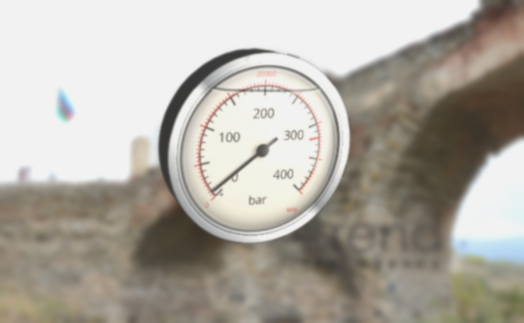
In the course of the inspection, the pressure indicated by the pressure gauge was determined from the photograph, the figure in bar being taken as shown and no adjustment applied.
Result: 10 bar
